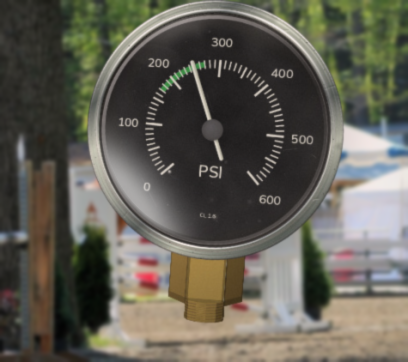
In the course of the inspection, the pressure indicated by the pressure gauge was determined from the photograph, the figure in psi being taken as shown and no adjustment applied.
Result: 250 psi
